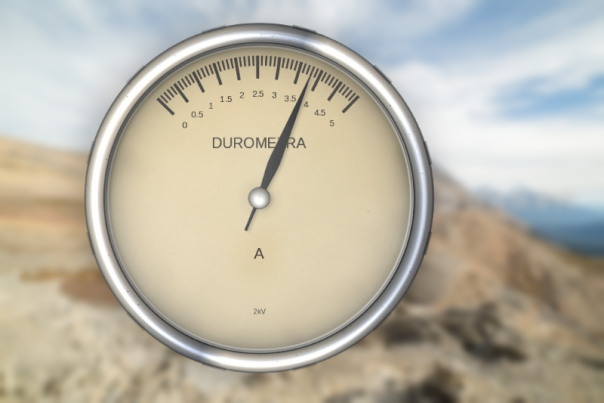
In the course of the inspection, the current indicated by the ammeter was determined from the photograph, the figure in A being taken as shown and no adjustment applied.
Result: 3.8 A
